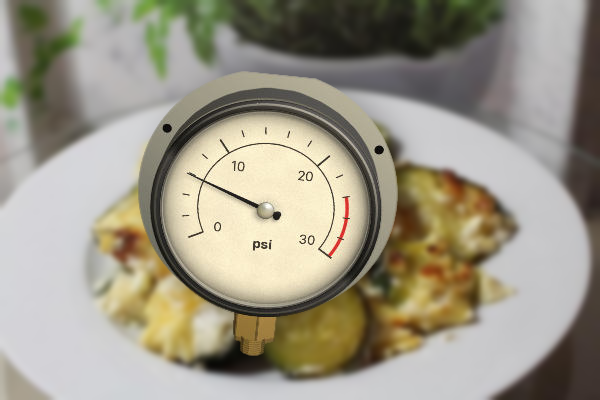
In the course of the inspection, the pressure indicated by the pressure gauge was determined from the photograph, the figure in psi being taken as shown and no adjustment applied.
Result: 6 psi
